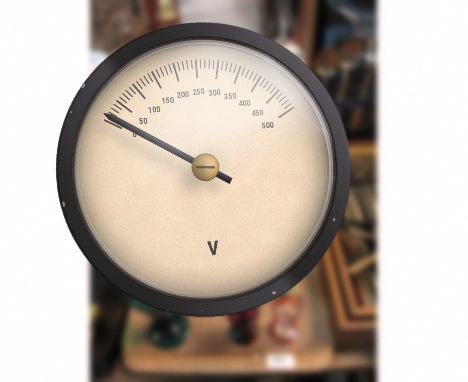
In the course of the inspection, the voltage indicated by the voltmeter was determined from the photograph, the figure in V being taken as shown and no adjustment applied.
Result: 10 V
